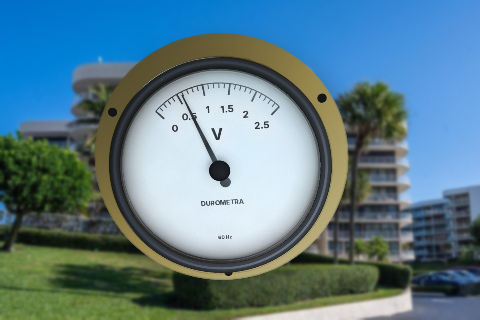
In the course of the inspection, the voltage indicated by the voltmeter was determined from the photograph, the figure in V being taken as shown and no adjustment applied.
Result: 0.6 V
